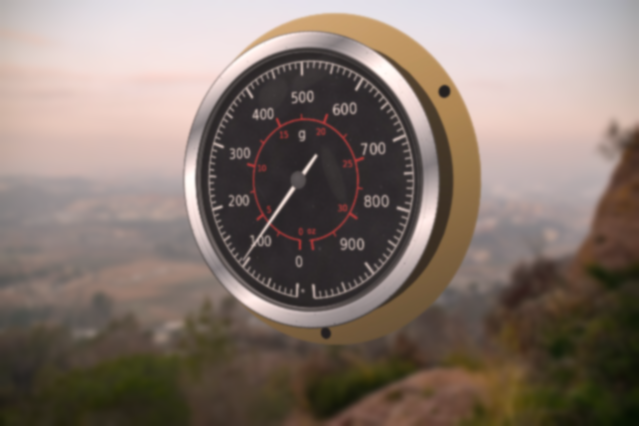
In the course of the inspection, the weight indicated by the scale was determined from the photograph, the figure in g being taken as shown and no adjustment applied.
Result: 100 g
